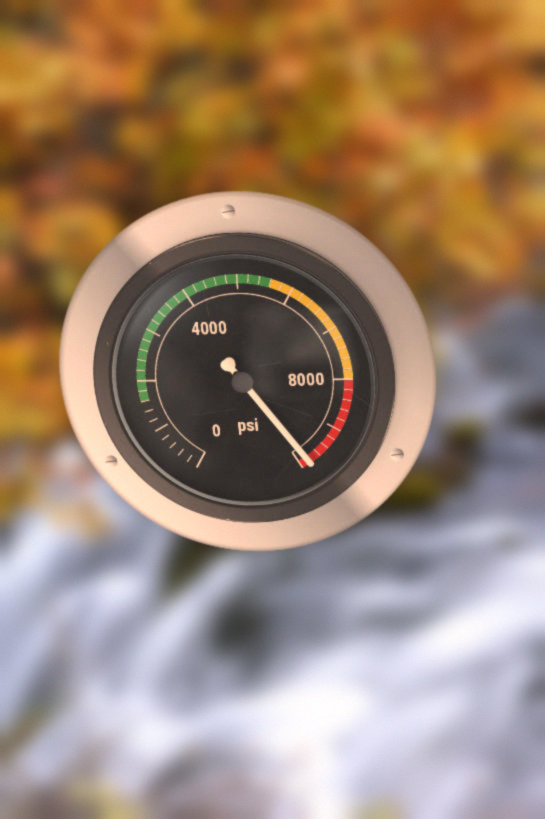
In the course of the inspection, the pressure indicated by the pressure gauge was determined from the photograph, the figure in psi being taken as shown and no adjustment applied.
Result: 9800 psi
